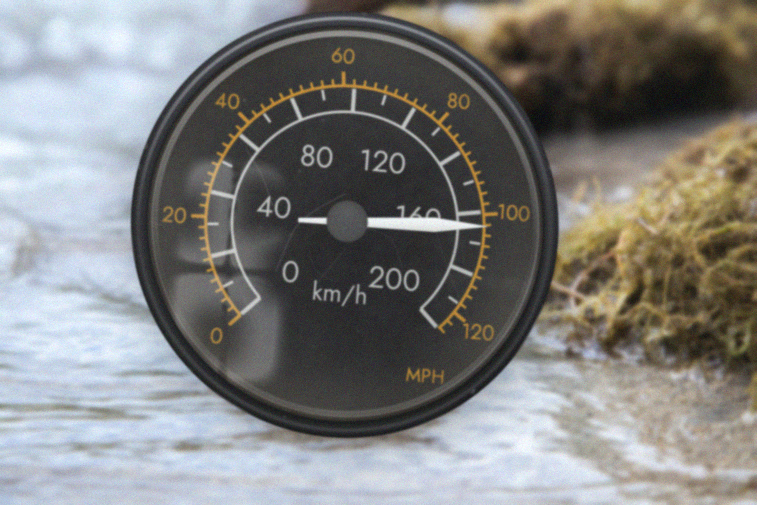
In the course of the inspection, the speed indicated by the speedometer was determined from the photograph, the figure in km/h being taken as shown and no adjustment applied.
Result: 165 km/h
